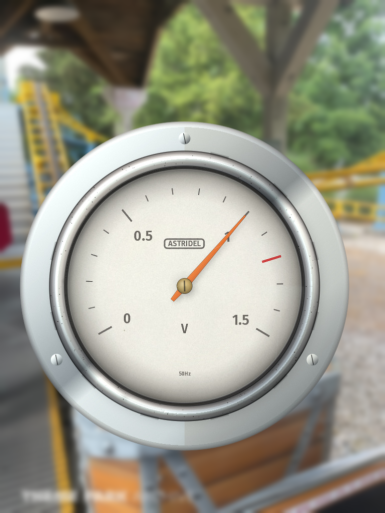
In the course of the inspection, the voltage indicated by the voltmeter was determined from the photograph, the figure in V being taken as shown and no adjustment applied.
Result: 1 V
